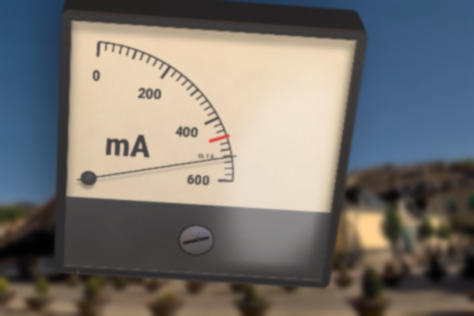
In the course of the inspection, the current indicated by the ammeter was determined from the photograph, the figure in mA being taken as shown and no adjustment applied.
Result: 520 mA
